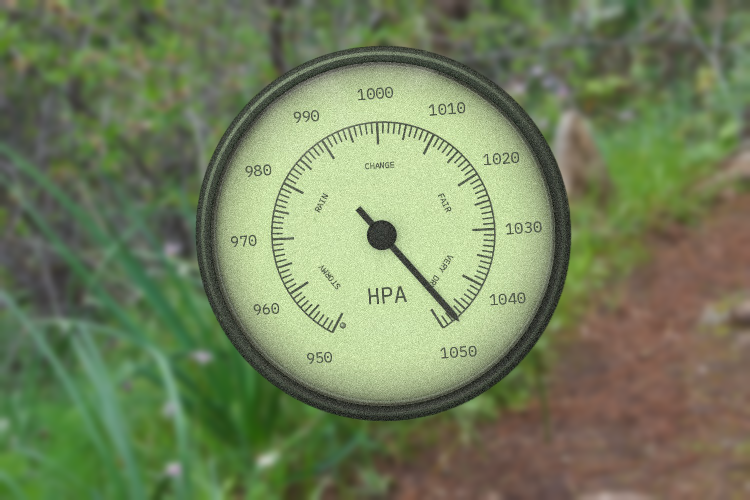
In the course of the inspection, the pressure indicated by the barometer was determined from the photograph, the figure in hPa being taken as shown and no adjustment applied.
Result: 1047 hPa
